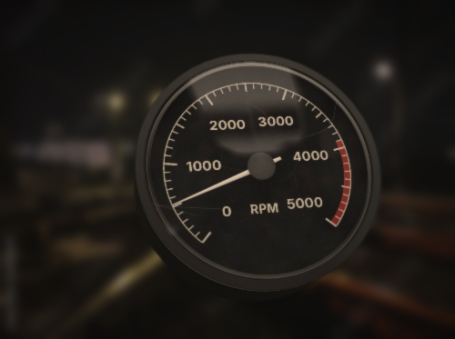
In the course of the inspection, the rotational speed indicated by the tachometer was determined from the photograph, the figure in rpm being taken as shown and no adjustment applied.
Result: 500 rpm
